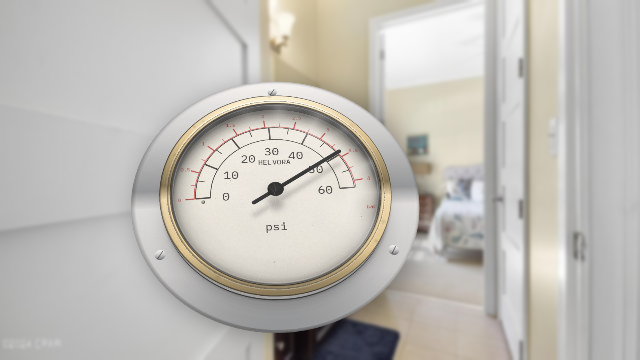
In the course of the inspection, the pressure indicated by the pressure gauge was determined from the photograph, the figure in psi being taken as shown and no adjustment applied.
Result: 50 psi
